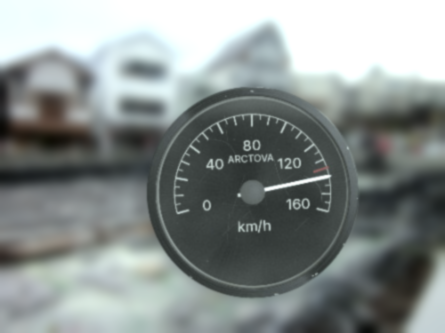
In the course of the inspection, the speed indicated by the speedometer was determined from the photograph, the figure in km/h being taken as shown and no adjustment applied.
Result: 140 km/h
